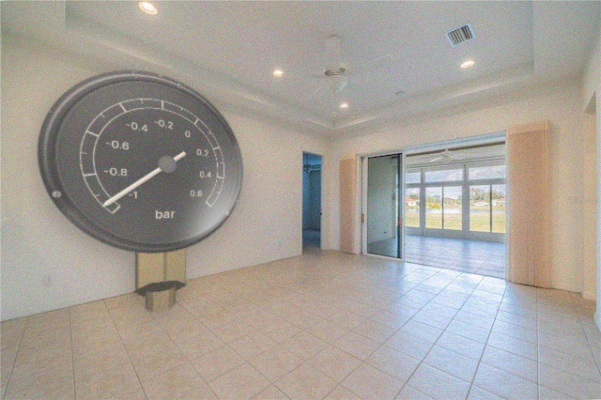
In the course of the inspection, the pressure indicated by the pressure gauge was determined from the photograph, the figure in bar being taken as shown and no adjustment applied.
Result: -0.95 bar
